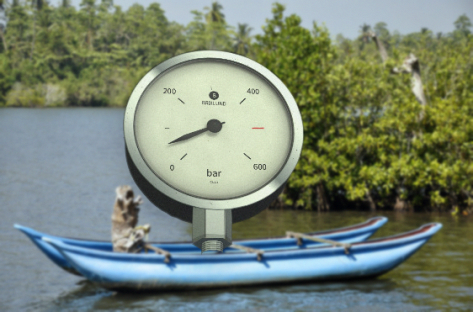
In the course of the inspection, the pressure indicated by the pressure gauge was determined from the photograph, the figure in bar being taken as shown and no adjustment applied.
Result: 50 bar
